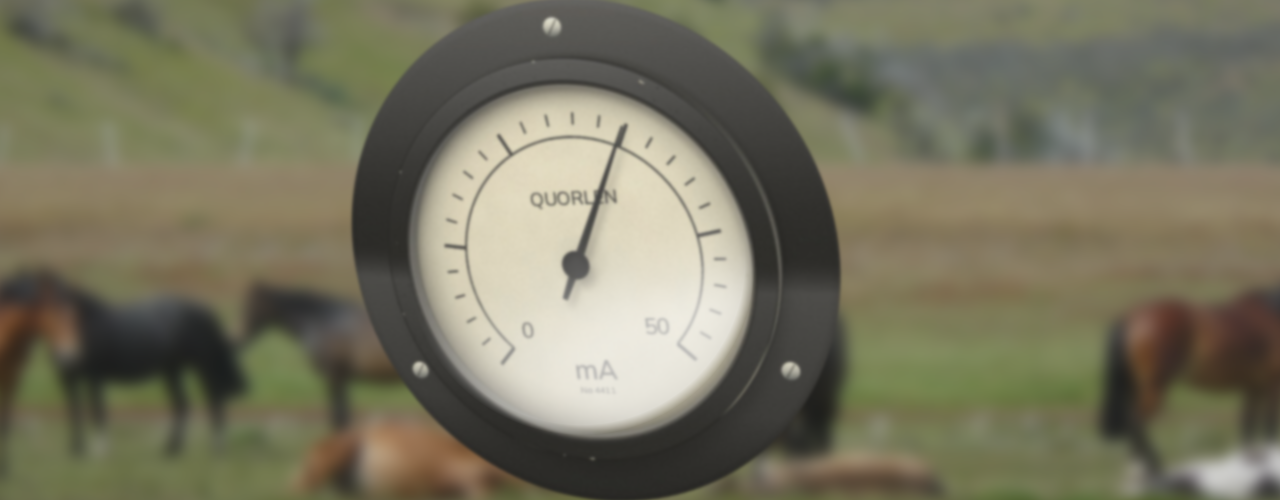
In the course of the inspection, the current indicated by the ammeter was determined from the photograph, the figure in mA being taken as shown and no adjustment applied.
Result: 30 mA
